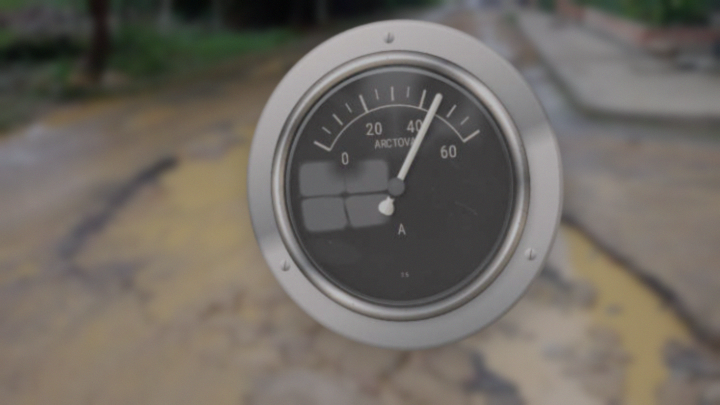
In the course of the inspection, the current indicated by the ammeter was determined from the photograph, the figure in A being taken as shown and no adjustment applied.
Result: 45 A
